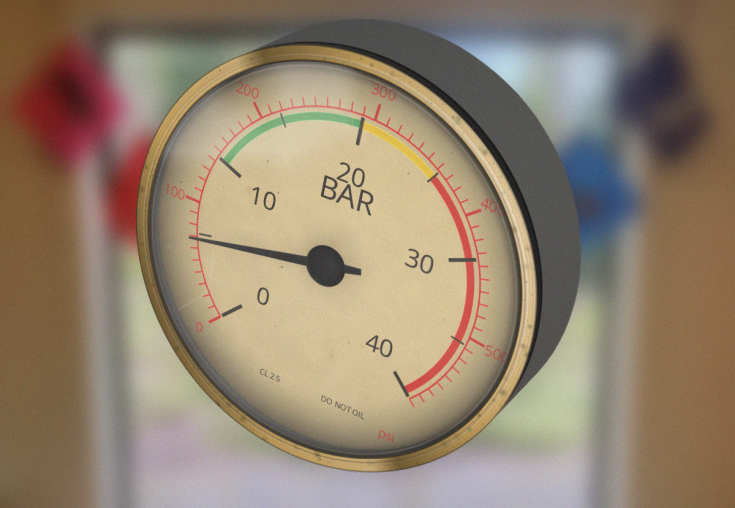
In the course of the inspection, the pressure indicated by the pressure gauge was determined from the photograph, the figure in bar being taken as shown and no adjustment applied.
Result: 5 bar
